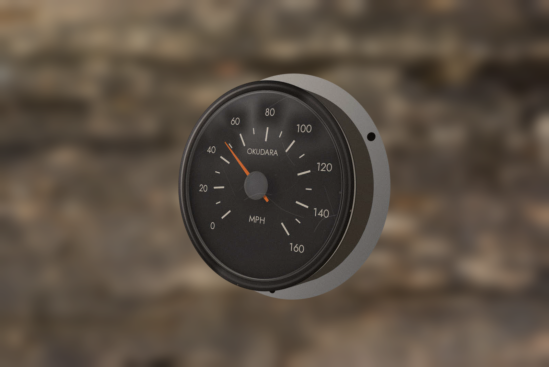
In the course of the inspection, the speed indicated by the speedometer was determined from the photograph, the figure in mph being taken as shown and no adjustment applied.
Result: 50 mph
